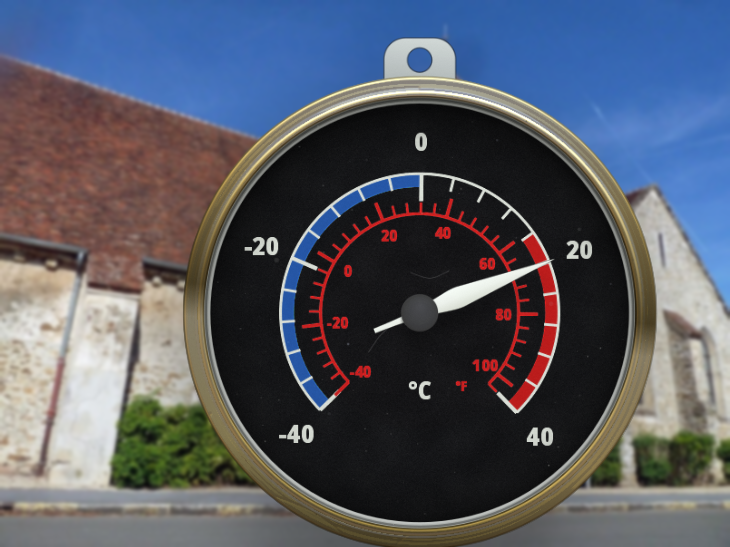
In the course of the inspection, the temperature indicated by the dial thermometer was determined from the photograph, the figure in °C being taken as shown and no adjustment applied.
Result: 20 °C
